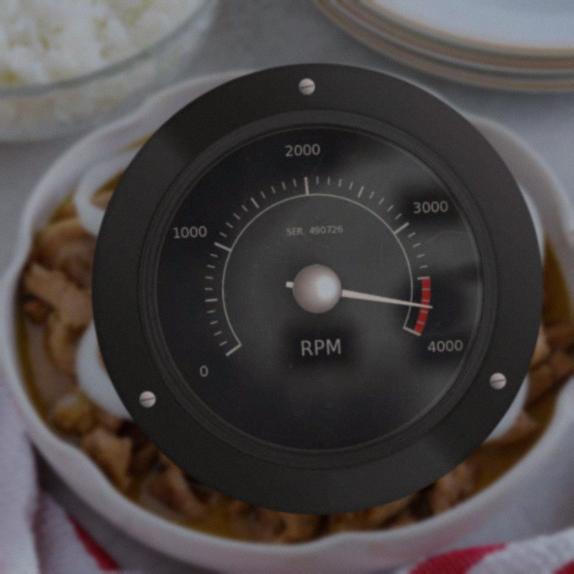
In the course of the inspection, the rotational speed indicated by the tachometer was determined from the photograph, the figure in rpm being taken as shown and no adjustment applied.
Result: 3750 rpm
